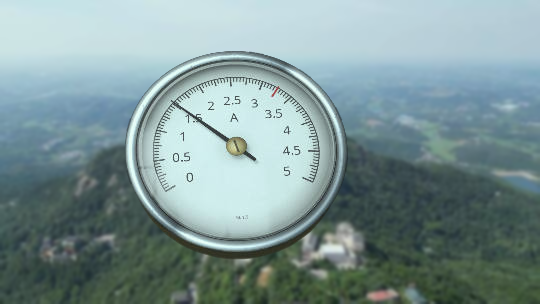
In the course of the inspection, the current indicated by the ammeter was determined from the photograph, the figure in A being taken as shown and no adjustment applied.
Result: 1.5 A
